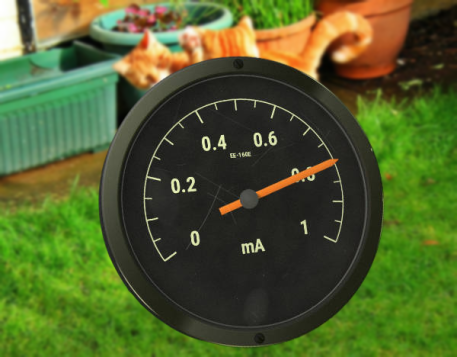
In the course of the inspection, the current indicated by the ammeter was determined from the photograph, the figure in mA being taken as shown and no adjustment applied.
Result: 0.8 mA
